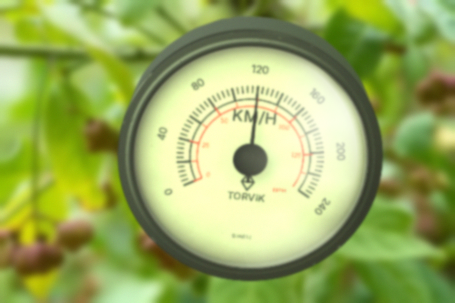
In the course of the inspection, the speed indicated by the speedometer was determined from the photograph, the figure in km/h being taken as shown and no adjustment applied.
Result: 120 km/h
